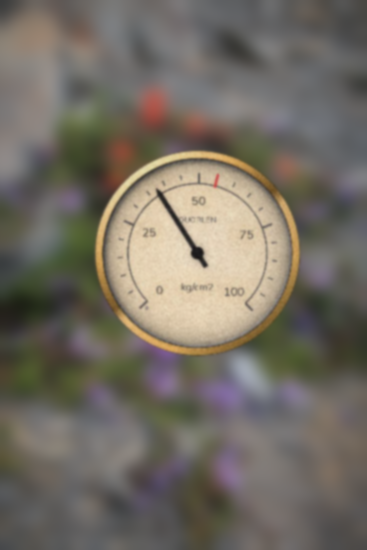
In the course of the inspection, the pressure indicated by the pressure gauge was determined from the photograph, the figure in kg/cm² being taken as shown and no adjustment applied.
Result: 37.5 kg/cm²
